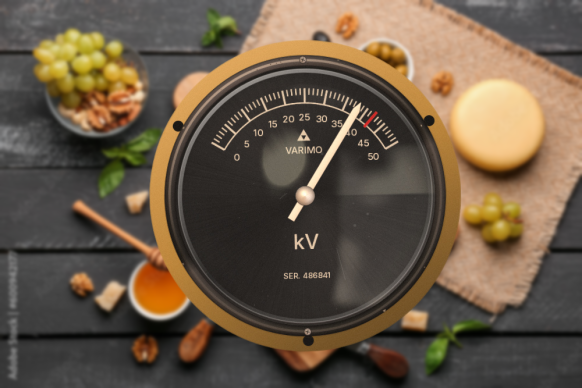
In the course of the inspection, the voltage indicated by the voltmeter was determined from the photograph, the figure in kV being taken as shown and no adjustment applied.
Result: 38 kV
